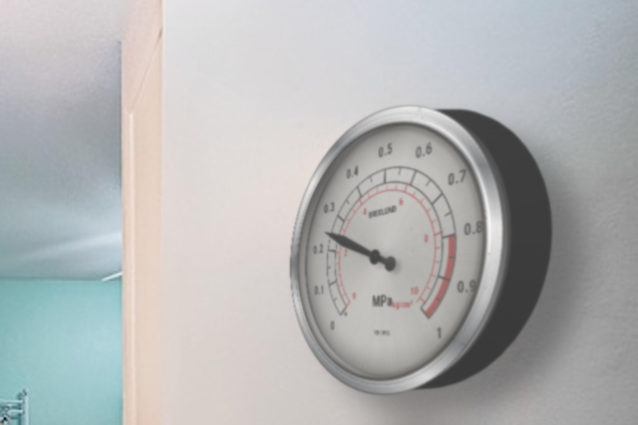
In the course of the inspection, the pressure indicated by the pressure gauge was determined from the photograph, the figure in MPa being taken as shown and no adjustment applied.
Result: 0.25 MPa
